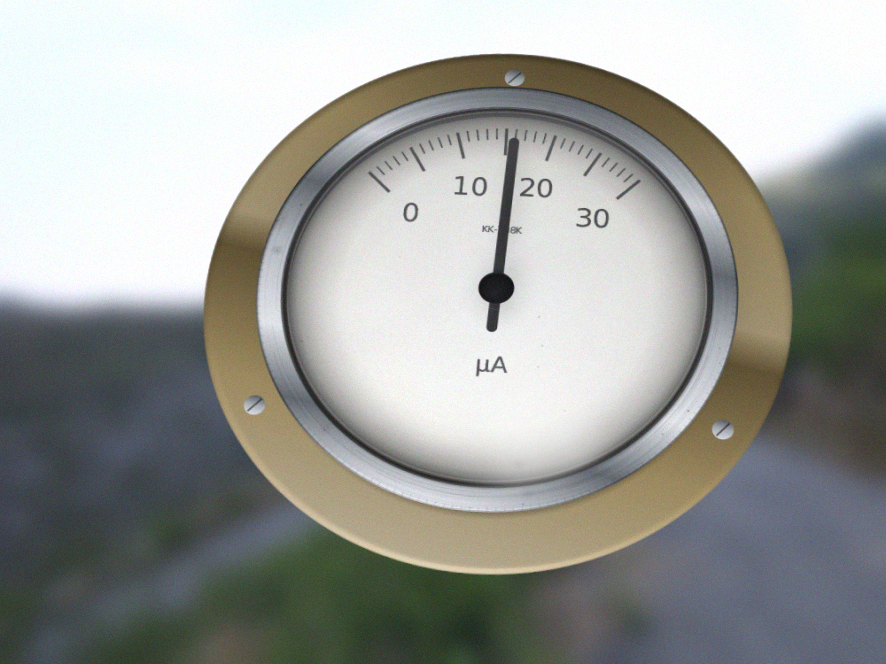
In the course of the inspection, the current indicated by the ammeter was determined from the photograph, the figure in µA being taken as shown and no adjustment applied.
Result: 16 µA
